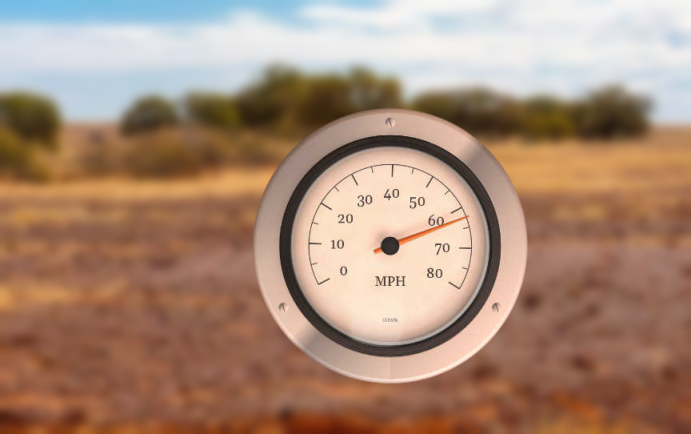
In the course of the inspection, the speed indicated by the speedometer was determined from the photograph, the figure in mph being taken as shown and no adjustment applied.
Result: 62.5 mph
